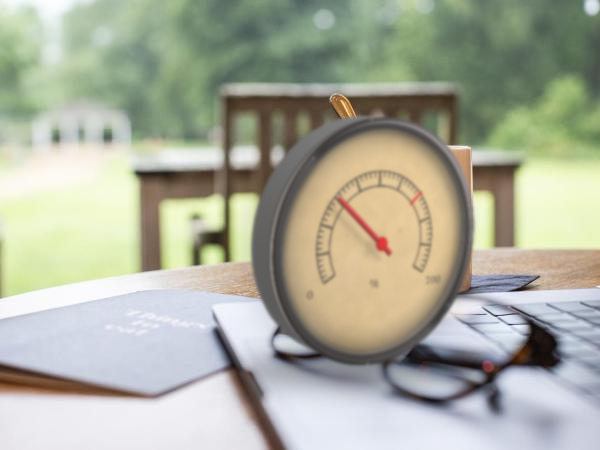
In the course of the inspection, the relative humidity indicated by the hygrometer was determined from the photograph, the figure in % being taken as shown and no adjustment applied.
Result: 30 %
